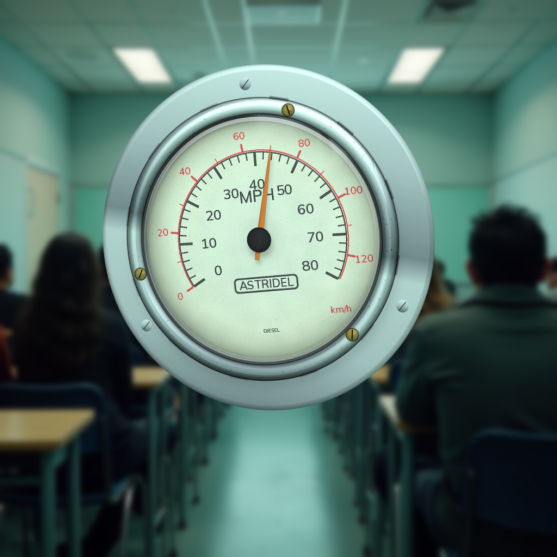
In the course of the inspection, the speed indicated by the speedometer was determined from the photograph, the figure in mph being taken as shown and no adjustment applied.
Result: 44 mph
